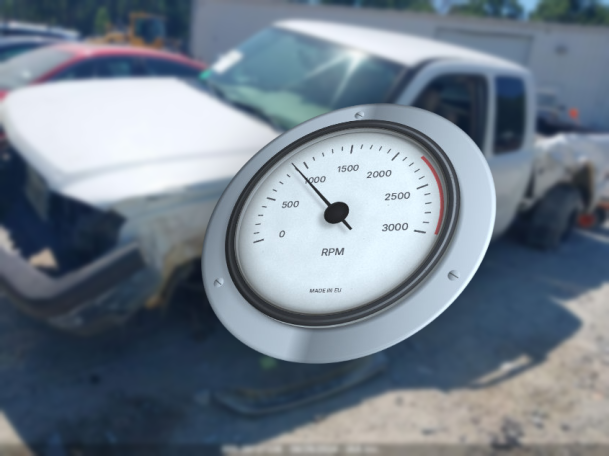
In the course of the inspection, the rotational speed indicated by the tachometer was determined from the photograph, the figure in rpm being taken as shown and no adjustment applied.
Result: 900 rpm
